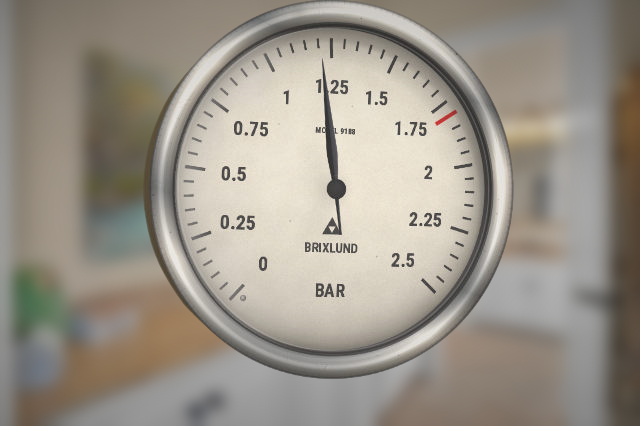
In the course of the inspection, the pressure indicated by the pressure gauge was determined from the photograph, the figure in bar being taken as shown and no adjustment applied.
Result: 1.2 bar
